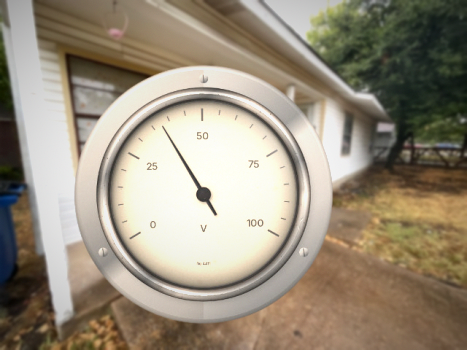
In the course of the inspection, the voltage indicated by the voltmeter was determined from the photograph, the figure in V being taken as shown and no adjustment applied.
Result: 37.5 V
